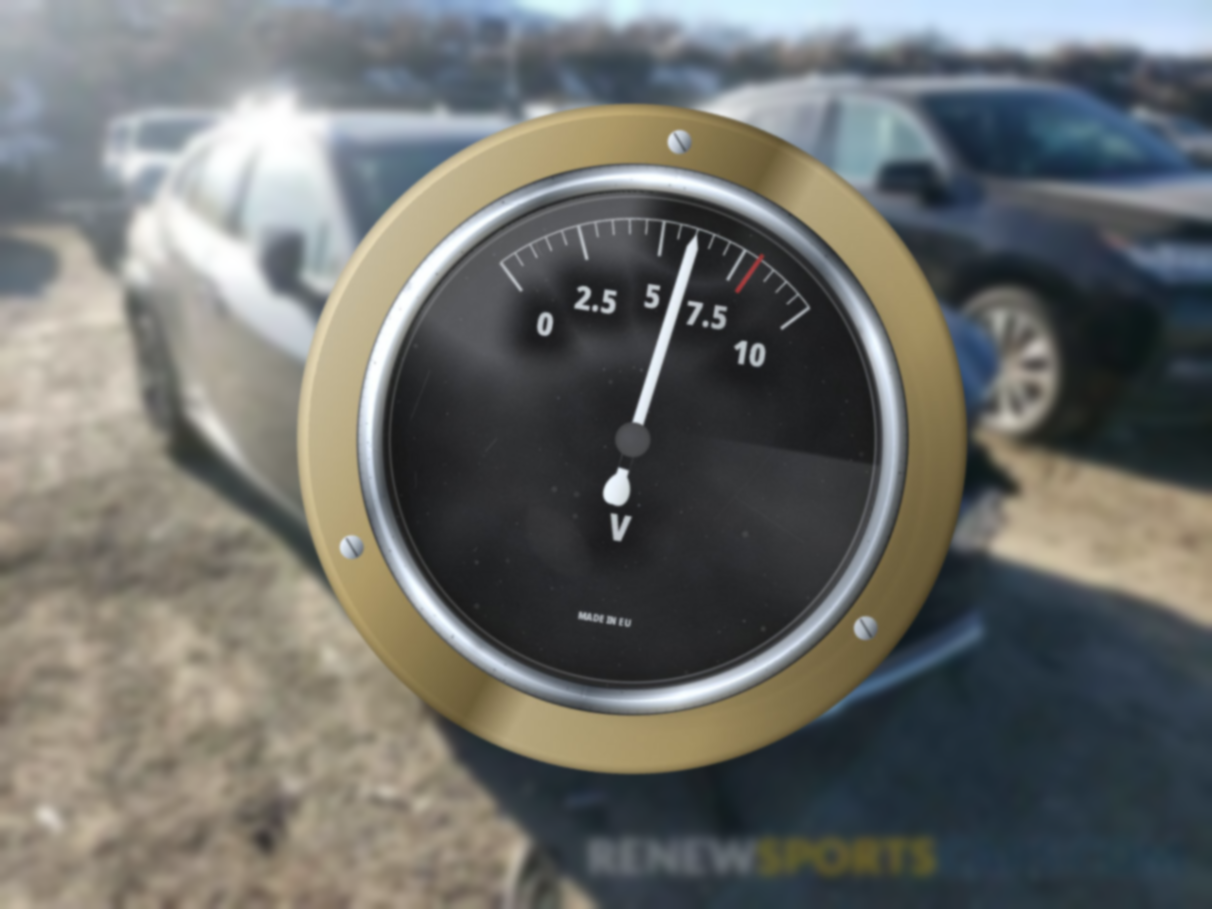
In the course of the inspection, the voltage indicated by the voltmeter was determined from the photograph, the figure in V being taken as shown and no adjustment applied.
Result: 6 V
